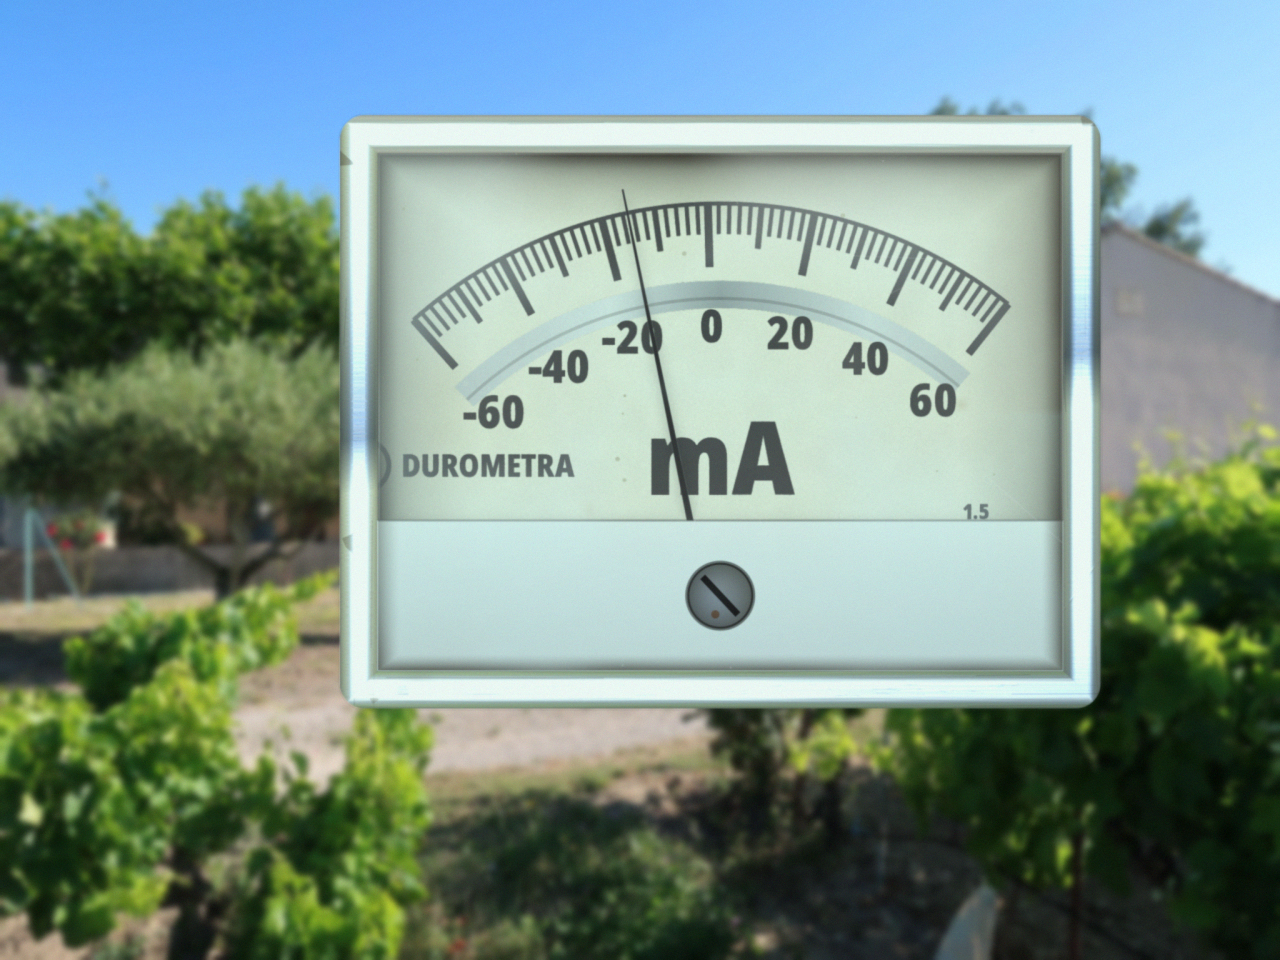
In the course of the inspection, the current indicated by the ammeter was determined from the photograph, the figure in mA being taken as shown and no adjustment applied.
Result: -15 mA
